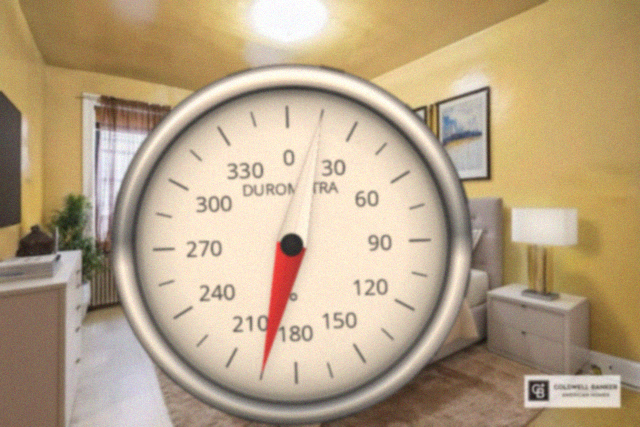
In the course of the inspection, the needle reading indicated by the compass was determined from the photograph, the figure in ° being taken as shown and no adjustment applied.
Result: 195 °
